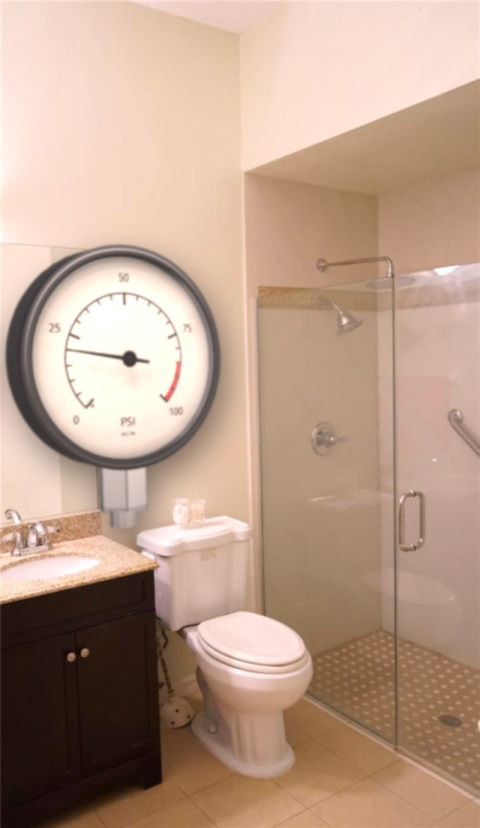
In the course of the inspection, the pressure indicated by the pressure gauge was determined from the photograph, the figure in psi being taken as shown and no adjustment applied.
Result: 20 psi
